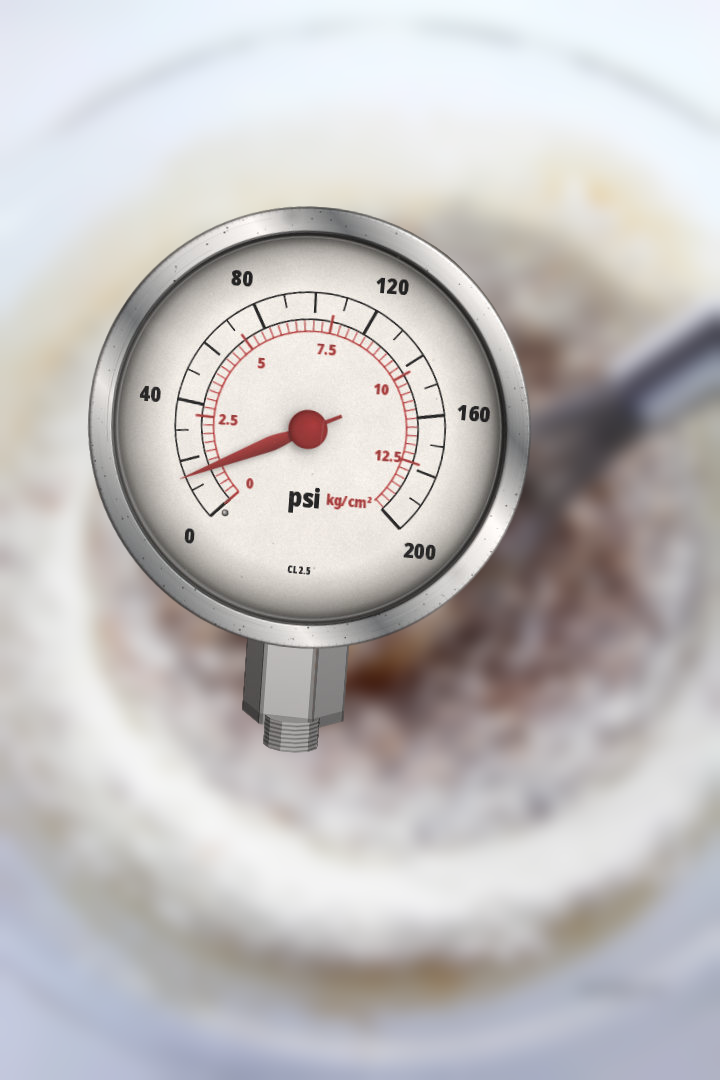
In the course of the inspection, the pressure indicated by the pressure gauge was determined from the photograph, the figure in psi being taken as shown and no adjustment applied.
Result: 15 psi
